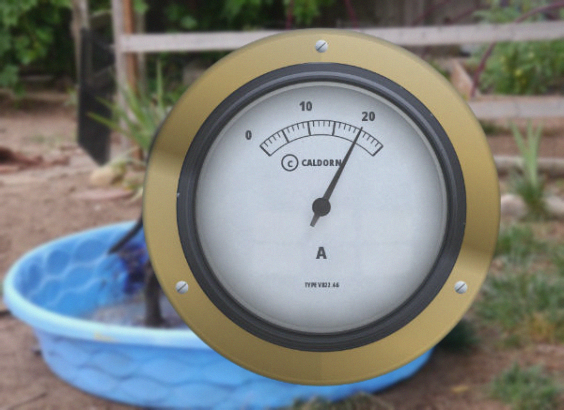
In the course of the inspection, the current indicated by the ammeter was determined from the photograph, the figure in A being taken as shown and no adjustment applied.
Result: 20 A
